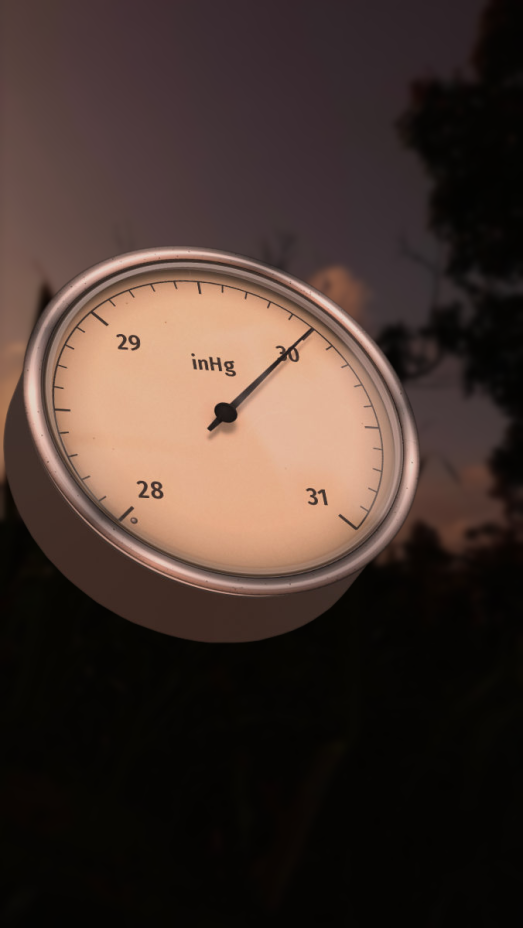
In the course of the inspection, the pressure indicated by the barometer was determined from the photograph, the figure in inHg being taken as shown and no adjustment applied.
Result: 30 inHg
